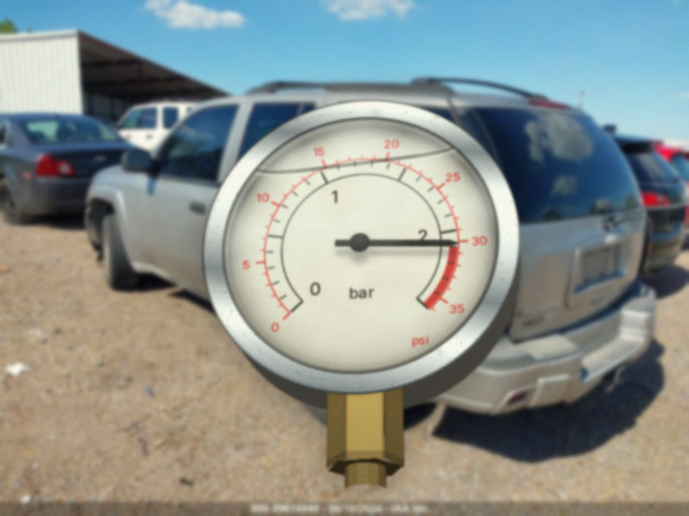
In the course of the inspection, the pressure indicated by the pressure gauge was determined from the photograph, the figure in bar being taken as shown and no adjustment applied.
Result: 2.1 bar
